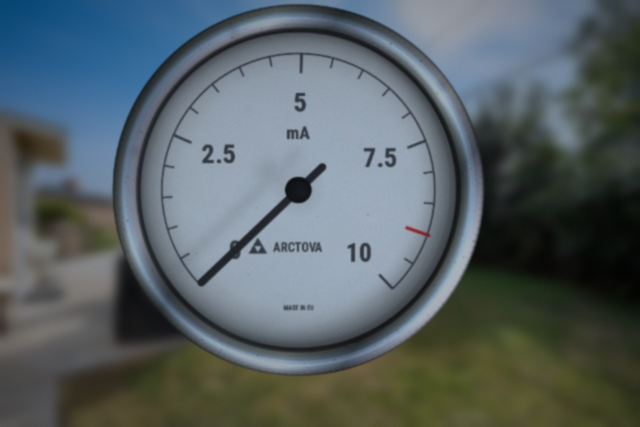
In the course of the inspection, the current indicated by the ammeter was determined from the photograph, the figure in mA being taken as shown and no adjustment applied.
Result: 0 mA
